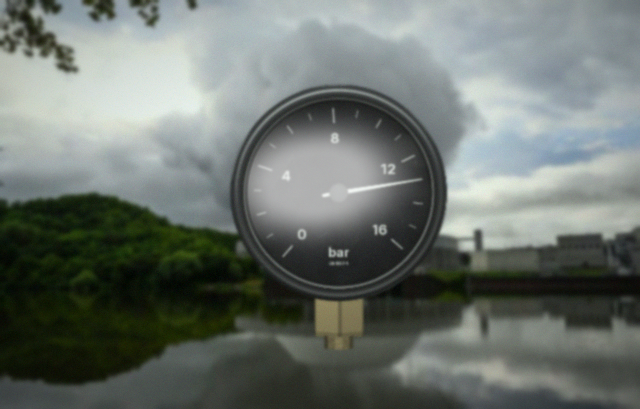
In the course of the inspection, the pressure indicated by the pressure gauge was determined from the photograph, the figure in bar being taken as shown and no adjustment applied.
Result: 13 bar
